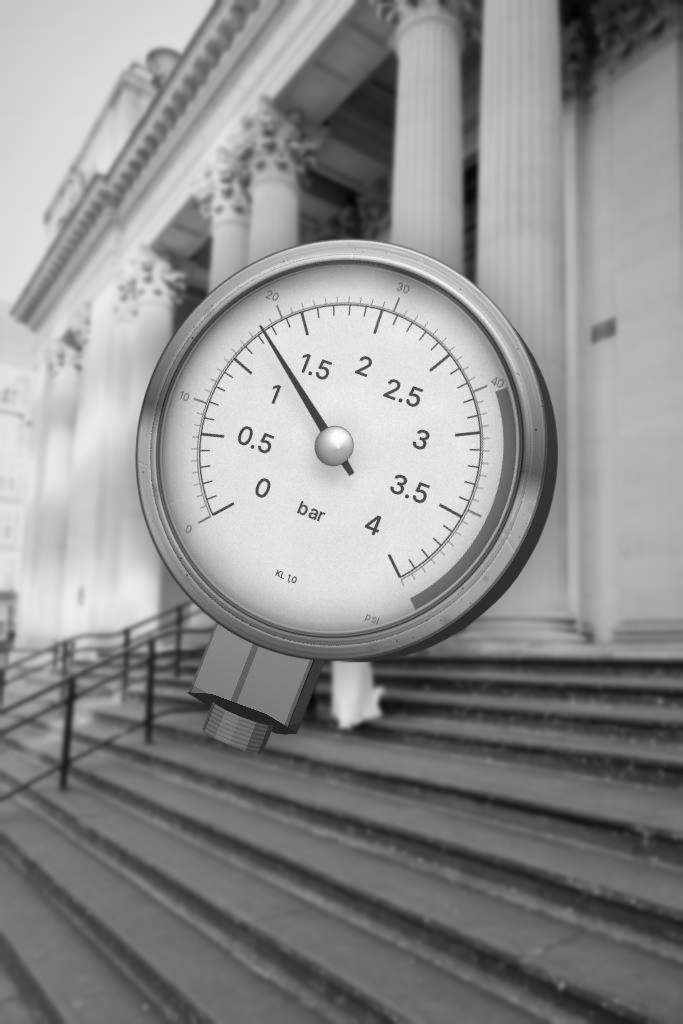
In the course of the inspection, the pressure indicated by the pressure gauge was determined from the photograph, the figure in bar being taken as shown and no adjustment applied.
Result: 1.25 bar
